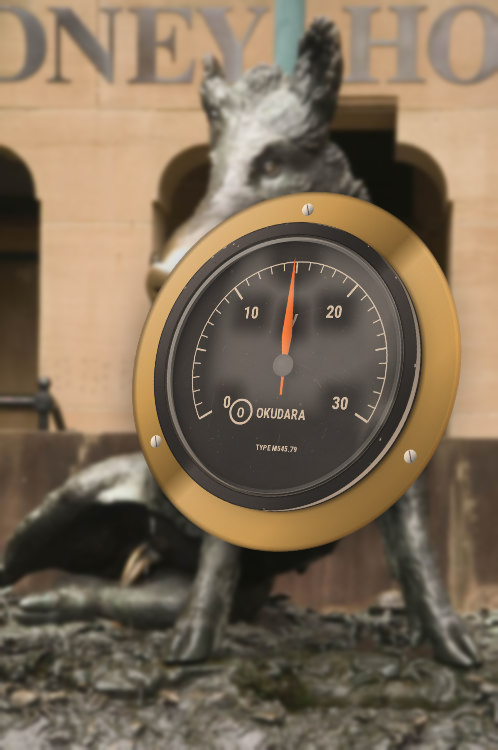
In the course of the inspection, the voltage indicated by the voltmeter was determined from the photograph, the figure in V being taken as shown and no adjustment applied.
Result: 15 V
